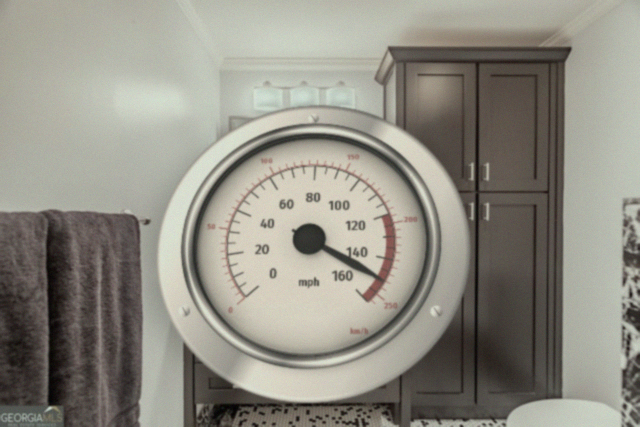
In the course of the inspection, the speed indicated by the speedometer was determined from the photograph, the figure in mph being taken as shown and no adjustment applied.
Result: 150 mph
